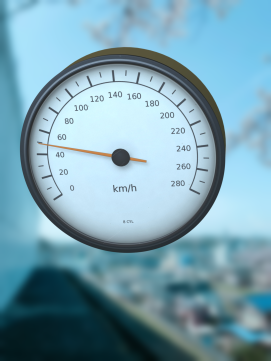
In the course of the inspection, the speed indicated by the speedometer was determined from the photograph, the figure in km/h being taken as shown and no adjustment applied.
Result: 50 km/h
